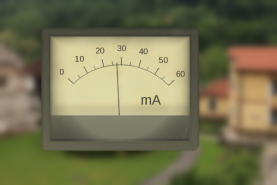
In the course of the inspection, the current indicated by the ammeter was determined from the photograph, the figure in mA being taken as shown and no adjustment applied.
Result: 27.5 mA
